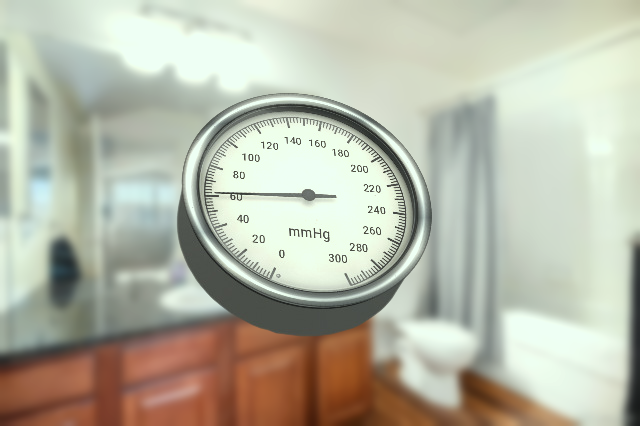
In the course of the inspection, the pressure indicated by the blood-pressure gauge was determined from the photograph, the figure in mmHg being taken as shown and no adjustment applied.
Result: 60 mmHg
